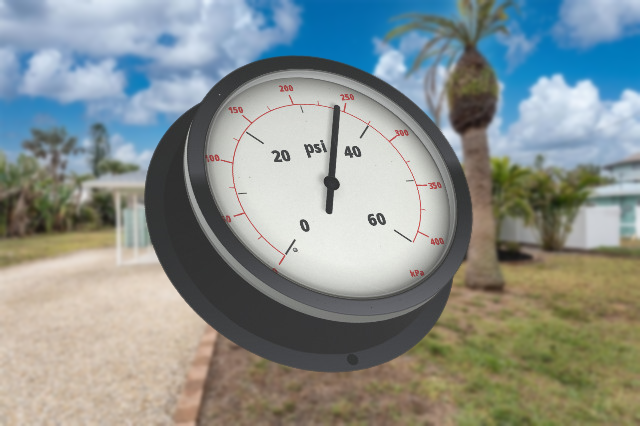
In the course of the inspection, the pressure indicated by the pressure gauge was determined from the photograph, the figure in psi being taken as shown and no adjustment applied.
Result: 35 psi
